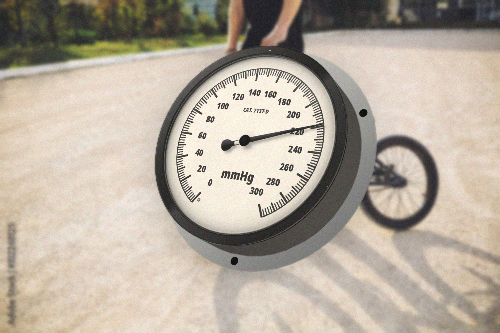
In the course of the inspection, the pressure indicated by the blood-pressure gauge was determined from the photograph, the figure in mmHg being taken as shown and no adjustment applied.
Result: 220 mmHg
